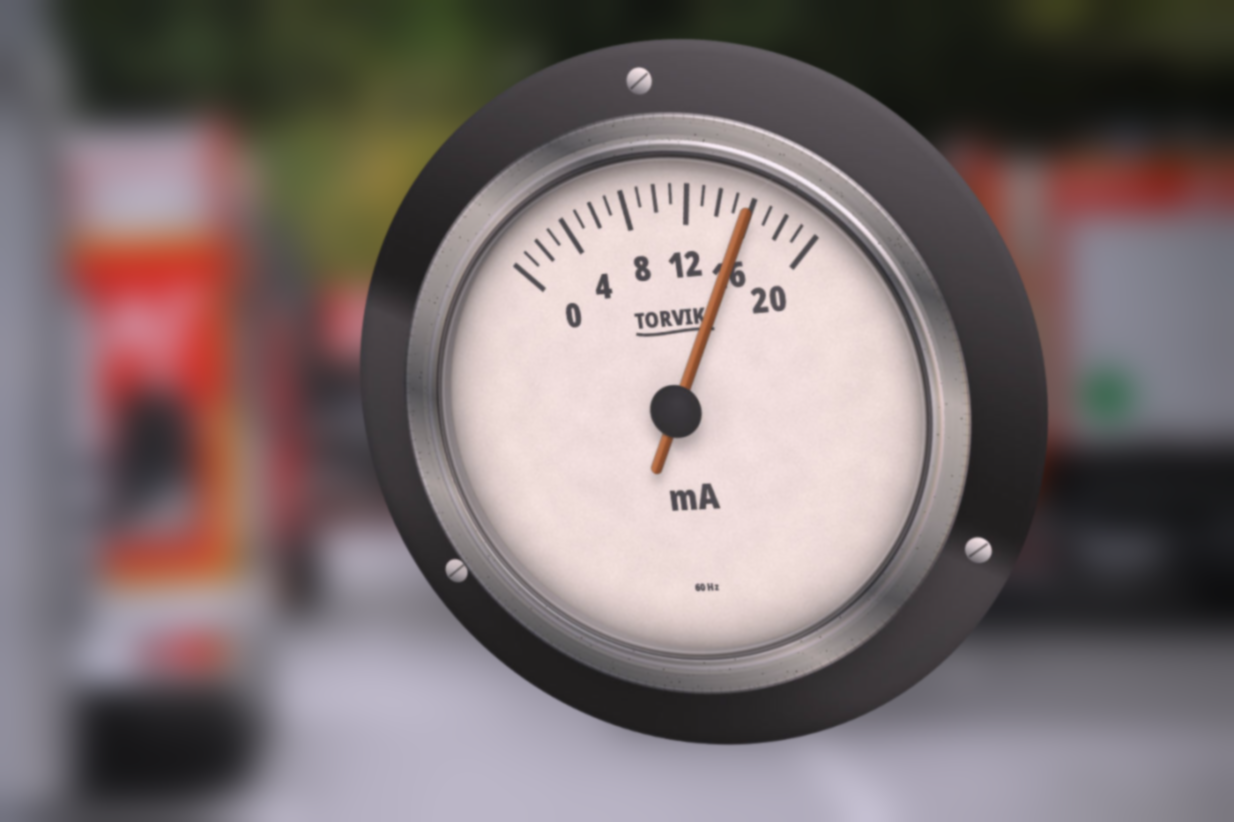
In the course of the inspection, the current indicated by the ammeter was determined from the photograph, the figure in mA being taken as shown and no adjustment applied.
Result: 16 mA
